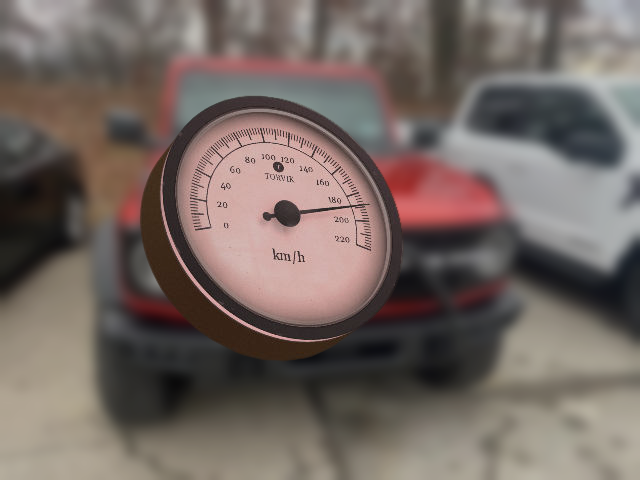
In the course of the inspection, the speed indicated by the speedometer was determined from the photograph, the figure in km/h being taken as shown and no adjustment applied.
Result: 190 km/h
